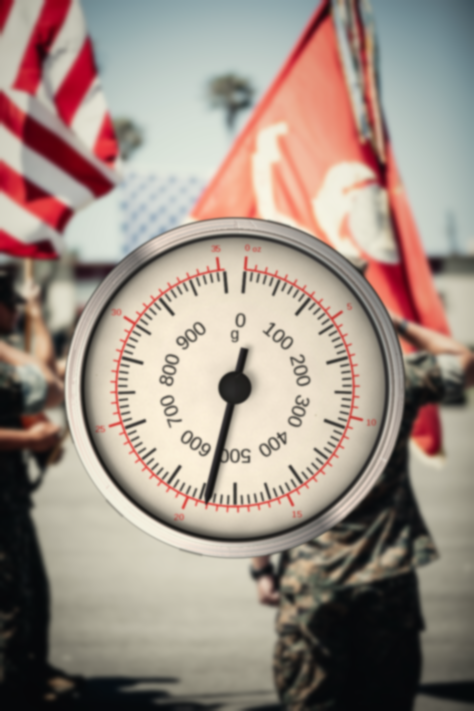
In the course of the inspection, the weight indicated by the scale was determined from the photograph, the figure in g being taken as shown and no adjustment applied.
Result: 540 g
